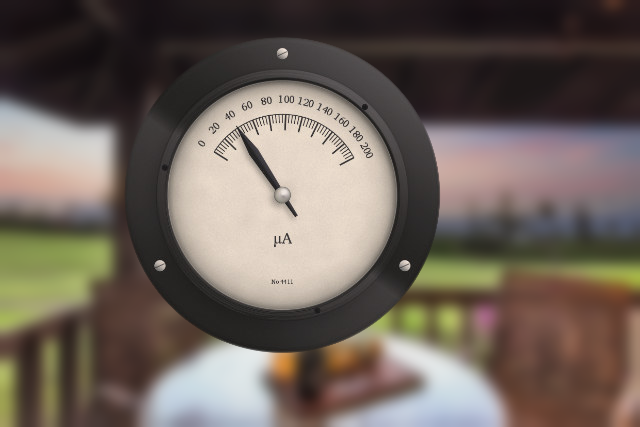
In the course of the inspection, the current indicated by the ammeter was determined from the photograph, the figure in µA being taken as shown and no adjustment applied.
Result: 40 µA
